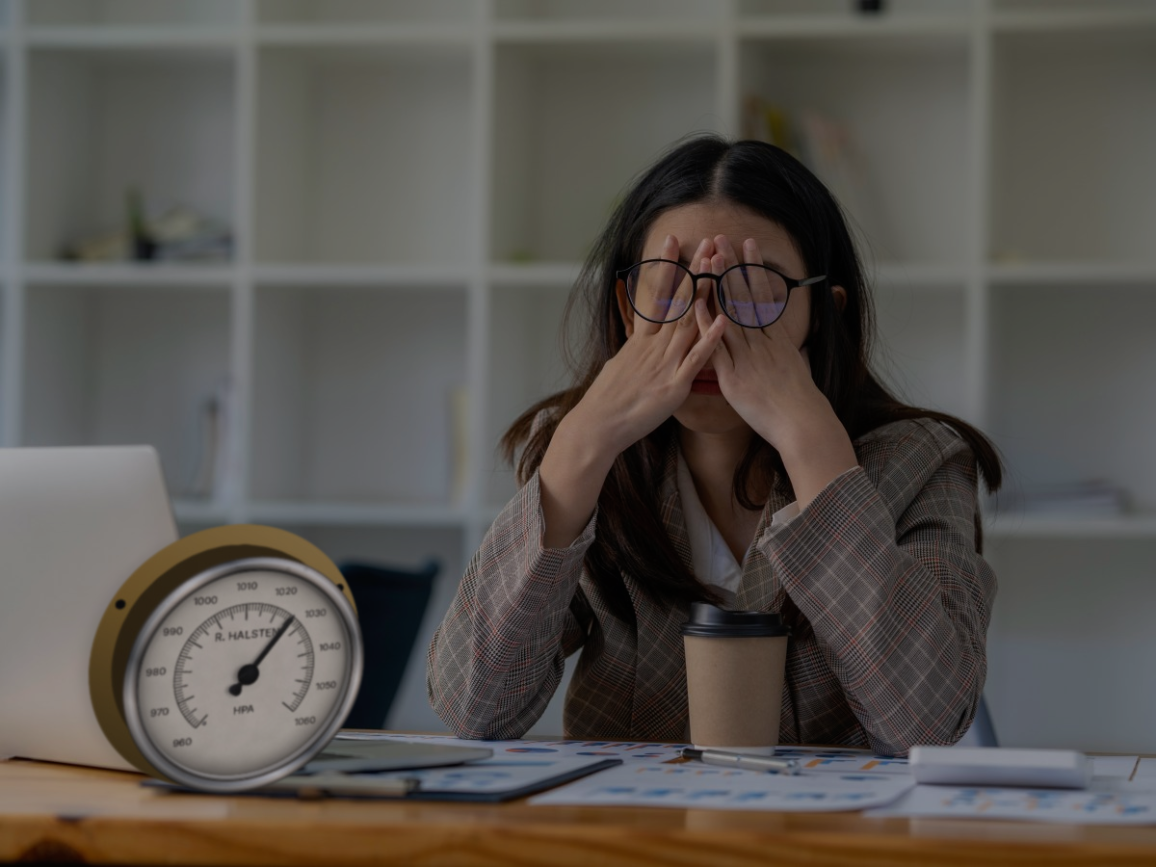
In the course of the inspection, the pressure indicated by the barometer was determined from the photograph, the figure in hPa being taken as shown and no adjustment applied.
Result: 1025 hPa
